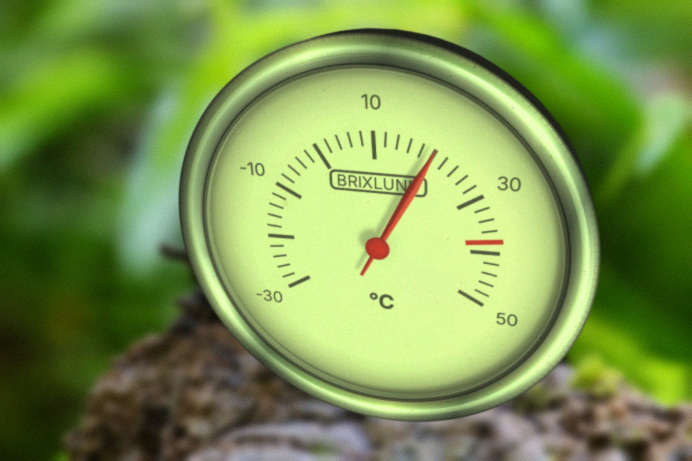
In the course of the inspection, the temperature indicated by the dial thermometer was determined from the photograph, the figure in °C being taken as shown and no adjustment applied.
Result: 20 °C
